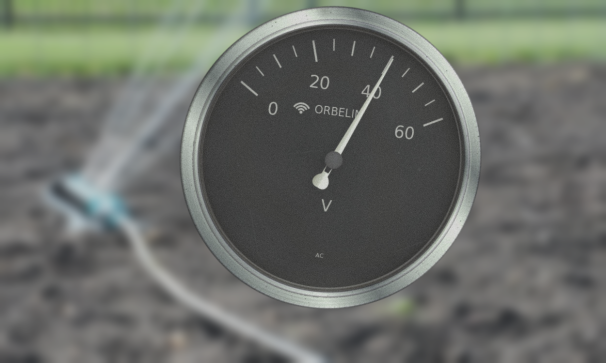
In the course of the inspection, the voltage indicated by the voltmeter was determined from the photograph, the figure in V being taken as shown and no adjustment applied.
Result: 40 V
